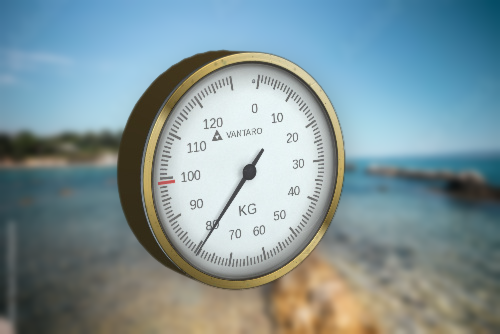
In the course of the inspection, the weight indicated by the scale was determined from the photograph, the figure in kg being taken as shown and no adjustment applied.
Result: 80 kg
